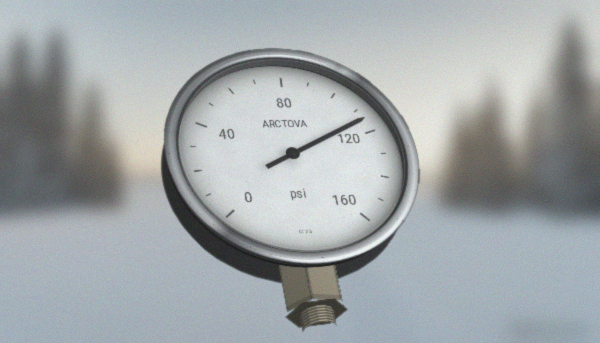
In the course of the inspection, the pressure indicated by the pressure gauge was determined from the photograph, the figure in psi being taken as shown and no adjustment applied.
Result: 115 psi
